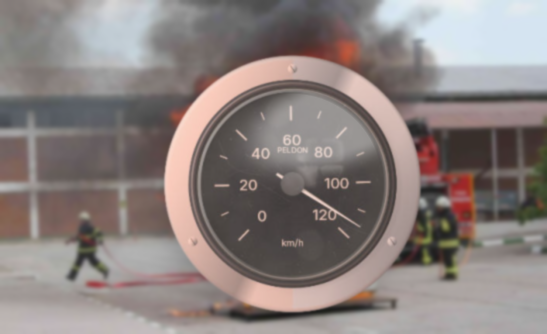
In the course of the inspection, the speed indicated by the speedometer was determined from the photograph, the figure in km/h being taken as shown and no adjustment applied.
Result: 115 km/h
